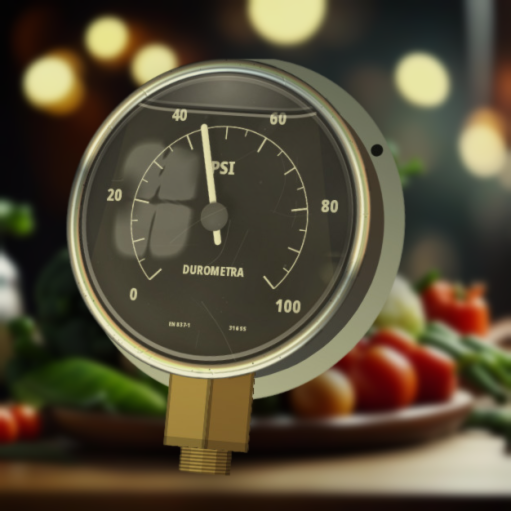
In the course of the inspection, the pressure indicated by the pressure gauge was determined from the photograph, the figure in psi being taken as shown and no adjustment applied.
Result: 45 psi
